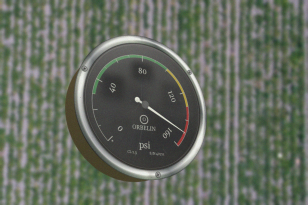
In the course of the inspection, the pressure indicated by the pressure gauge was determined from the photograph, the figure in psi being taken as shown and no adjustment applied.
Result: 150 psi
